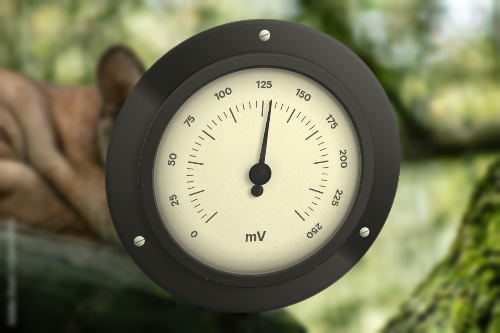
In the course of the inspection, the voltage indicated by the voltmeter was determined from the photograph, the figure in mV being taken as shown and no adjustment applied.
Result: 130 mV
